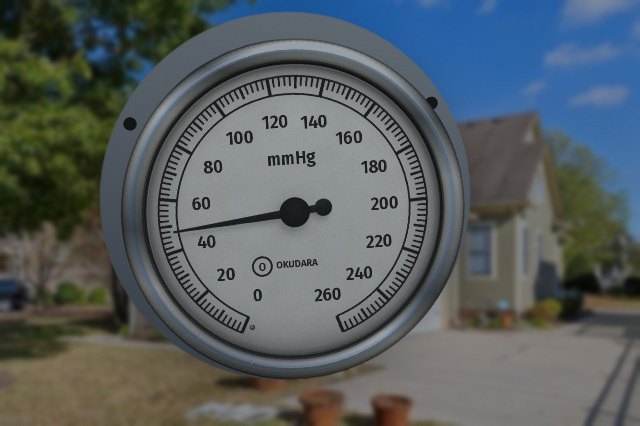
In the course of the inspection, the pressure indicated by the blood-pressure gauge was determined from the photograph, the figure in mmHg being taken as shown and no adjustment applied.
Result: 48 mmHg
